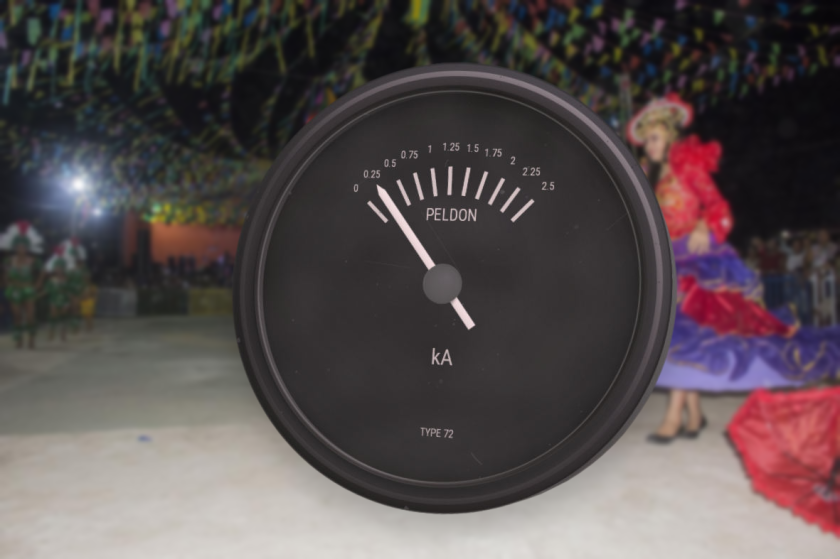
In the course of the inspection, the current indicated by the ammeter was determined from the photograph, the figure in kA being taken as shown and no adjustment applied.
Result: 0.25 kA
